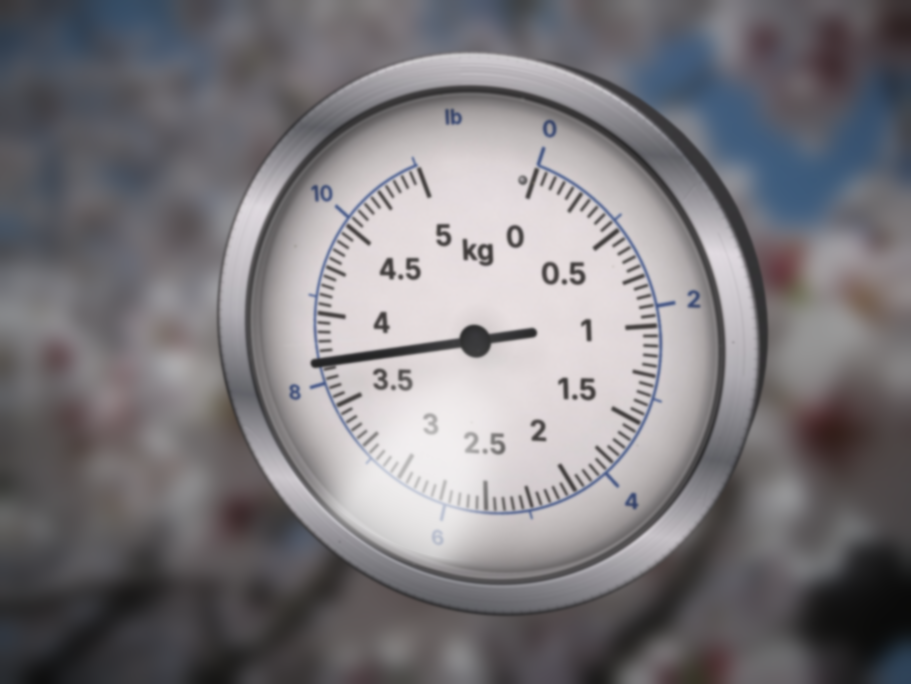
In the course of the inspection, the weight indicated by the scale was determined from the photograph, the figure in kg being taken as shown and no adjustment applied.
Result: 3.75 kg
